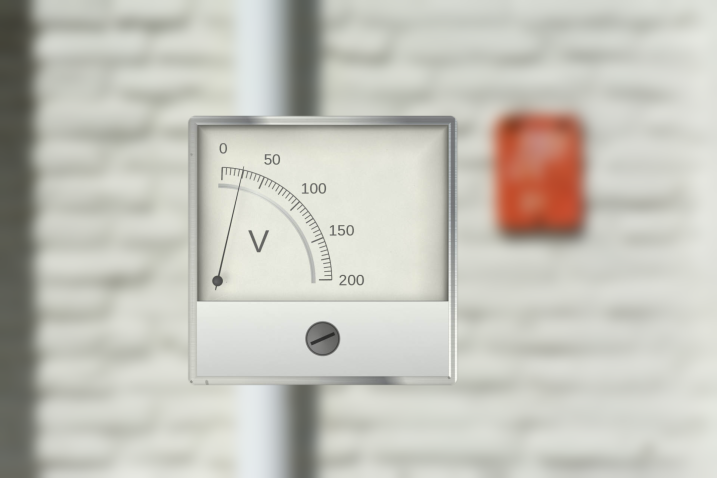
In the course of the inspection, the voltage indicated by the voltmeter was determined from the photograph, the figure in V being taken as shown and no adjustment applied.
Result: 25 V
